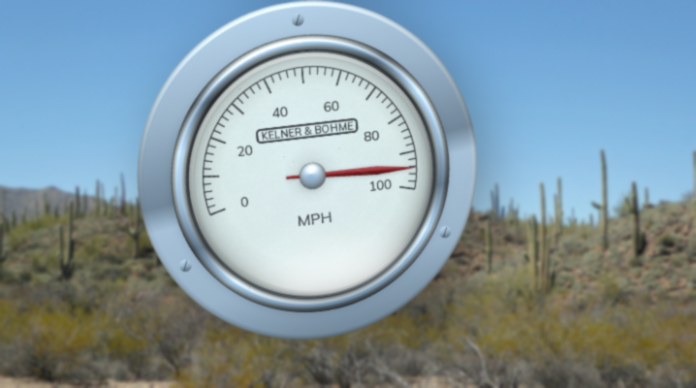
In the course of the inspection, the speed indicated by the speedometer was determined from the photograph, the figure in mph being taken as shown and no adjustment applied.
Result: 94 mph
